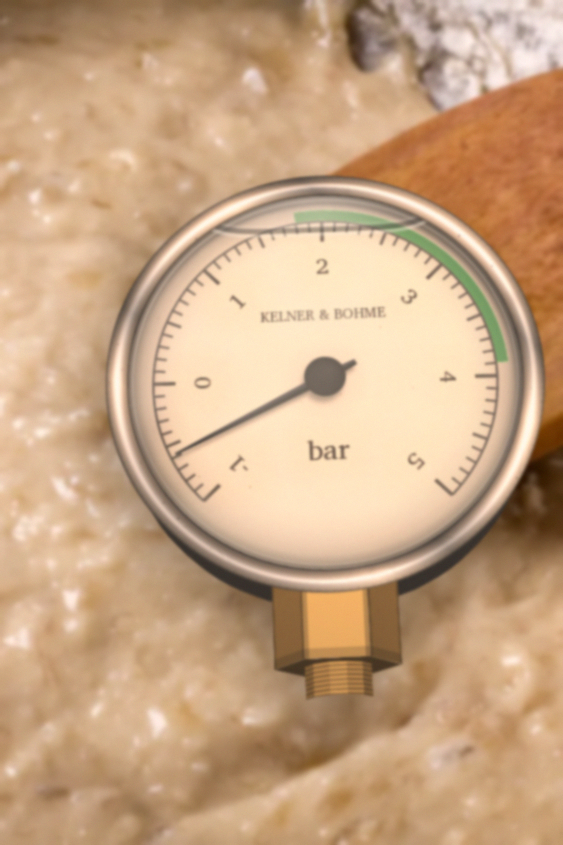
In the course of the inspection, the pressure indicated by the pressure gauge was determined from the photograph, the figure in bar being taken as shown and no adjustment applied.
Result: -0.6 bar
